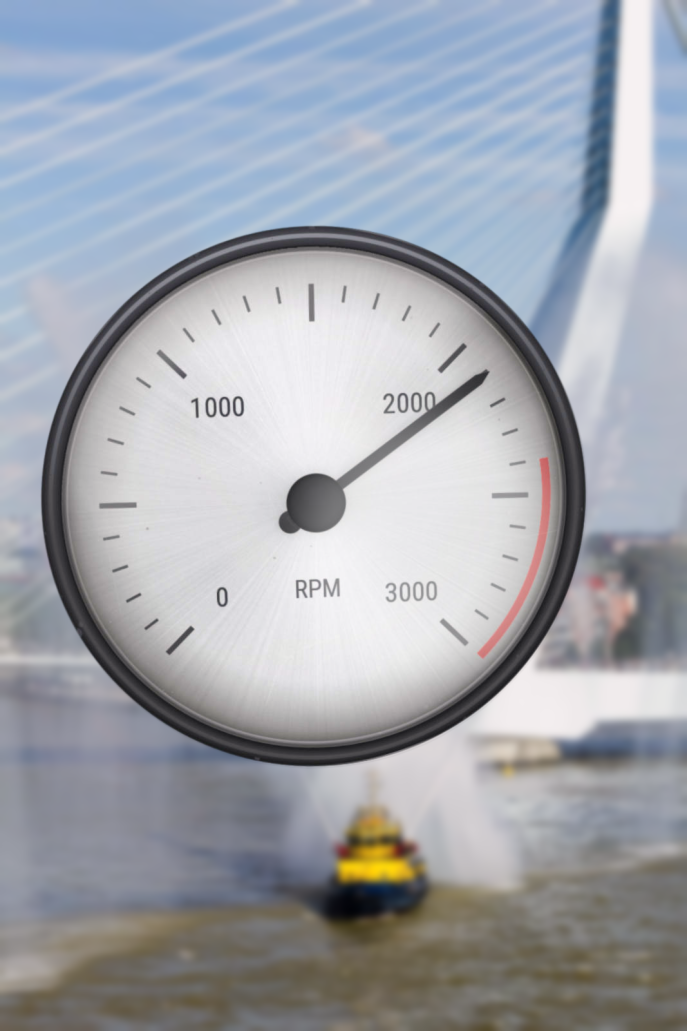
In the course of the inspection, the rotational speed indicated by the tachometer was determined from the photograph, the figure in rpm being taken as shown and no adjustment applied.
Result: 2100 rpm
